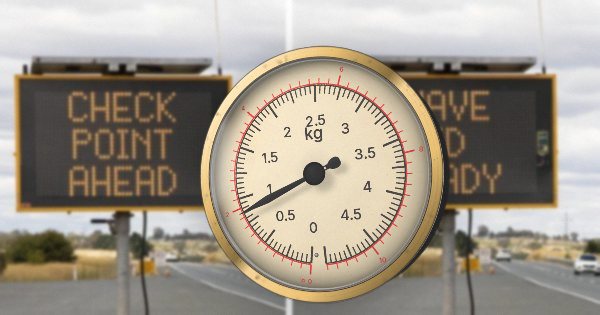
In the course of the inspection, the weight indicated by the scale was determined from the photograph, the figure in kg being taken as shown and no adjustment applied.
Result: 0.85 kg
